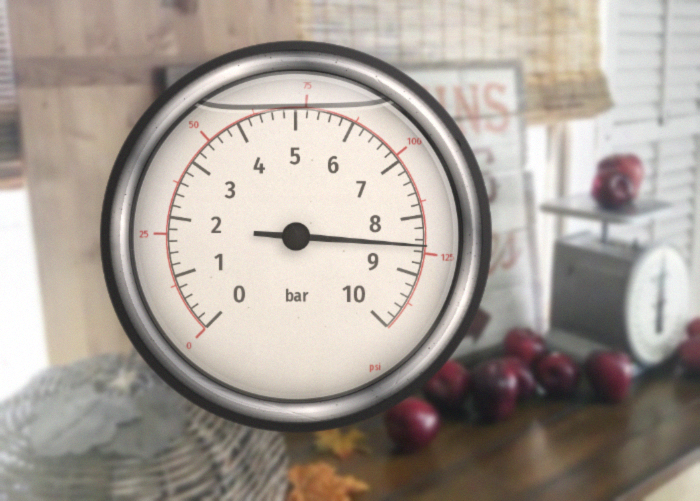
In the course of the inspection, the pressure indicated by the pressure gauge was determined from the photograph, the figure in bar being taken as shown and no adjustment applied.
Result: 8.5 bar
